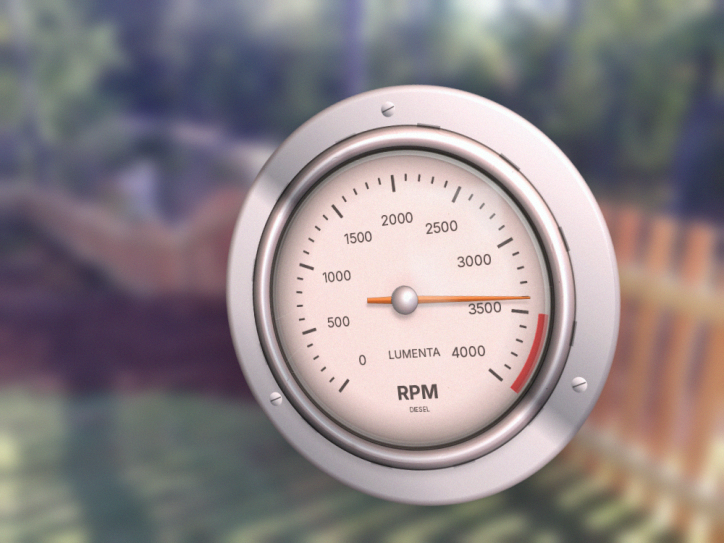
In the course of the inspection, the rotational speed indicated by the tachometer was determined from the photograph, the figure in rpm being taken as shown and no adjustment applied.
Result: 3400 rpm
